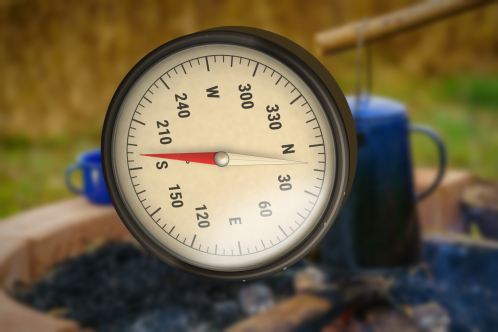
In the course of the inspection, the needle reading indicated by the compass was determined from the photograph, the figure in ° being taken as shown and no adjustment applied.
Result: 190 °
